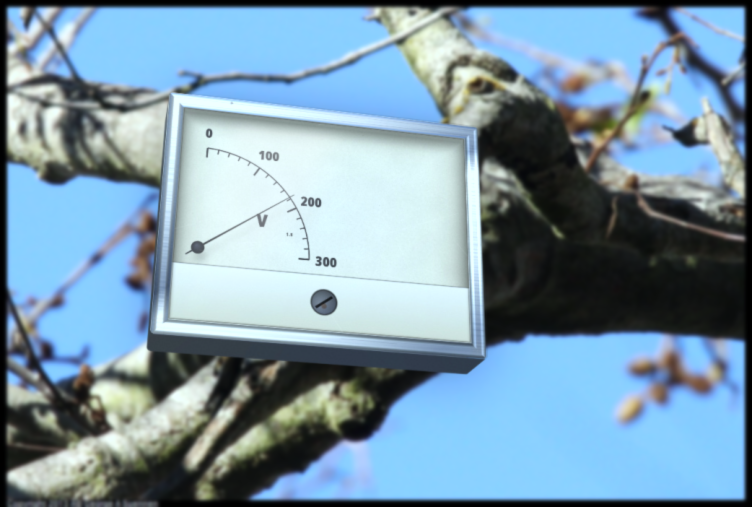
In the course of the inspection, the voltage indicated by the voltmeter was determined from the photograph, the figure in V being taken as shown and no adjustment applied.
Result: 180 V
